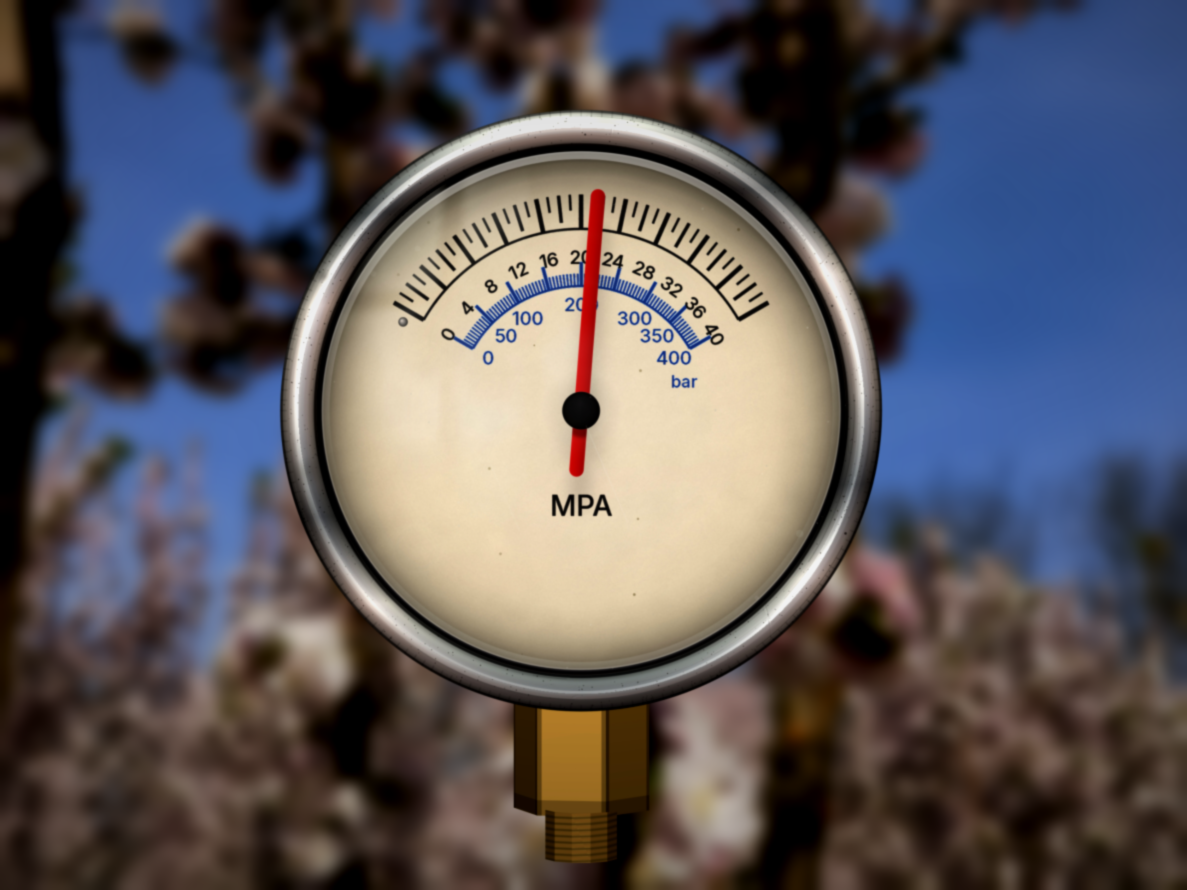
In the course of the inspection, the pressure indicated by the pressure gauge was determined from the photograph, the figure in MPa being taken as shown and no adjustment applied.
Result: 21.5 MPa
